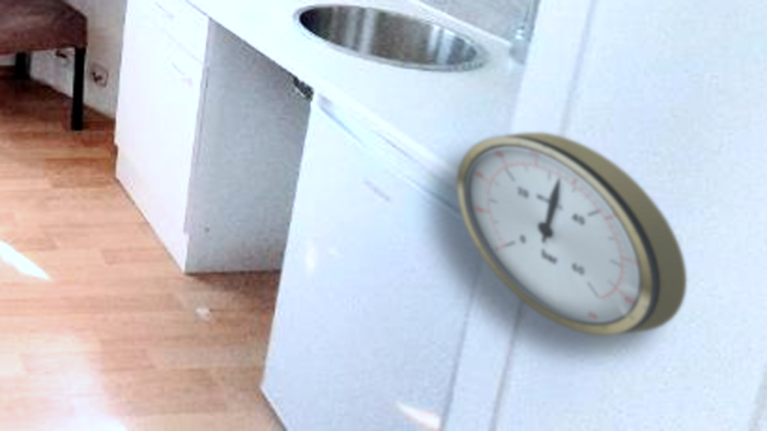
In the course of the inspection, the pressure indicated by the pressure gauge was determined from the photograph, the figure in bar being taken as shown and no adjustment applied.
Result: 32.5 bar
